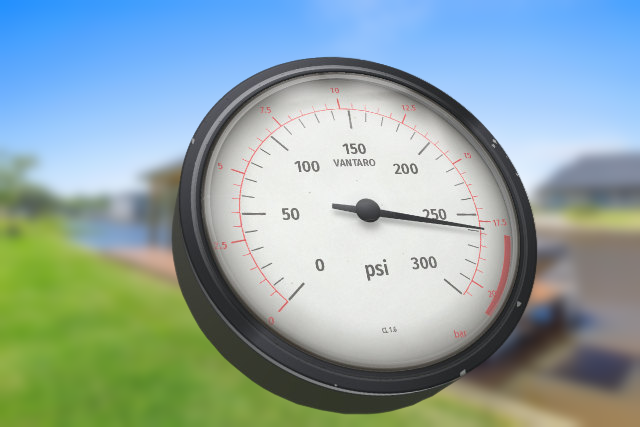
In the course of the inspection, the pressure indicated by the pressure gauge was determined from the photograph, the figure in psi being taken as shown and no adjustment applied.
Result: 260 psi
